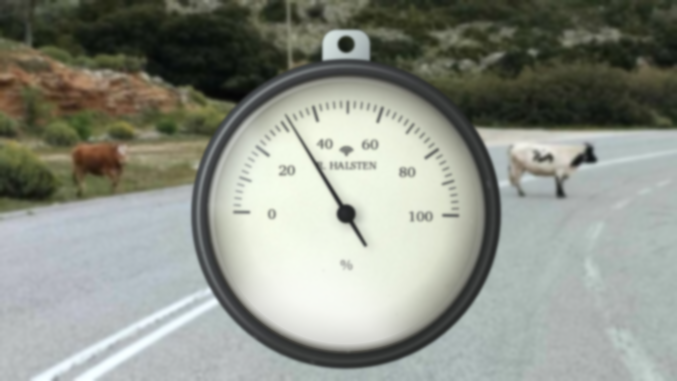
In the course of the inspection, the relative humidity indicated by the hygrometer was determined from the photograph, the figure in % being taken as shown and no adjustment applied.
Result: 32 %
